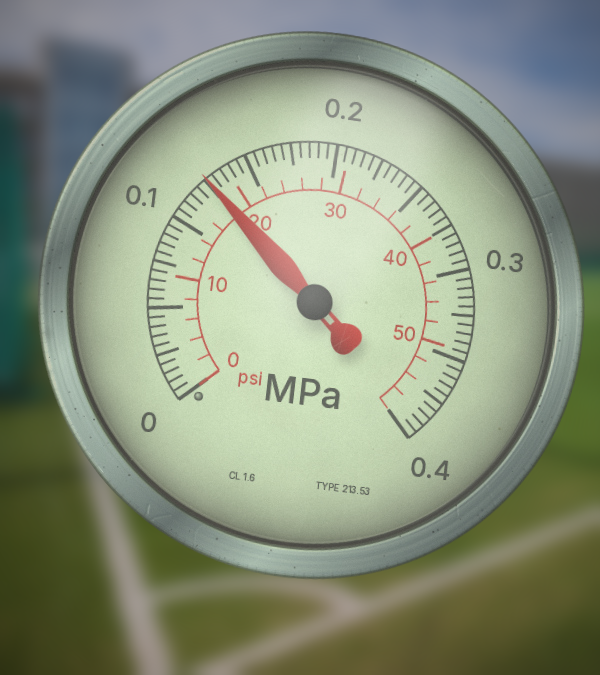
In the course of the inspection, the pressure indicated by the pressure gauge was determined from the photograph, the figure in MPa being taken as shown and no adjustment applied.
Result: 0.125 MPa
